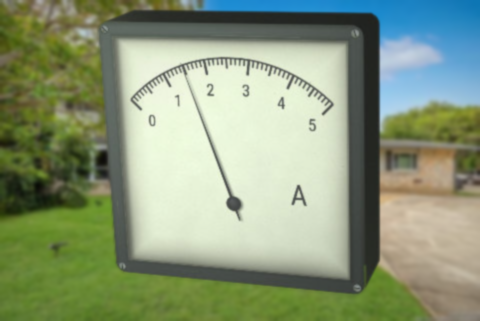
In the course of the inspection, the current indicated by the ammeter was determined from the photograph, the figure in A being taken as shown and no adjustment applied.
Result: 1.5 A
